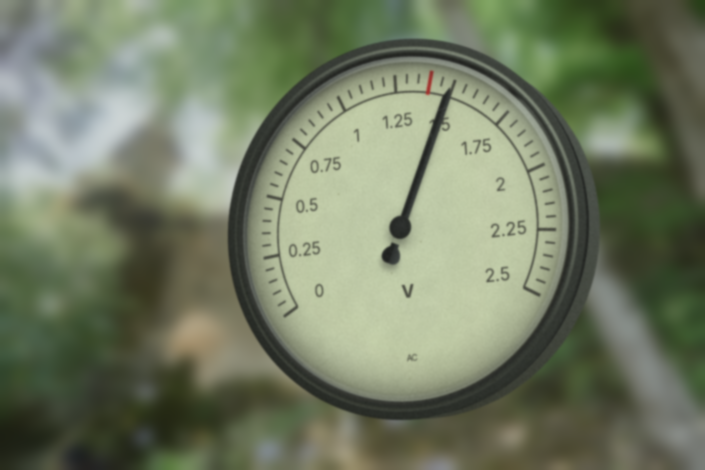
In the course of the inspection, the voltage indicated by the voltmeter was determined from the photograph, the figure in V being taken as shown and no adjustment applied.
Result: 1.5 V
